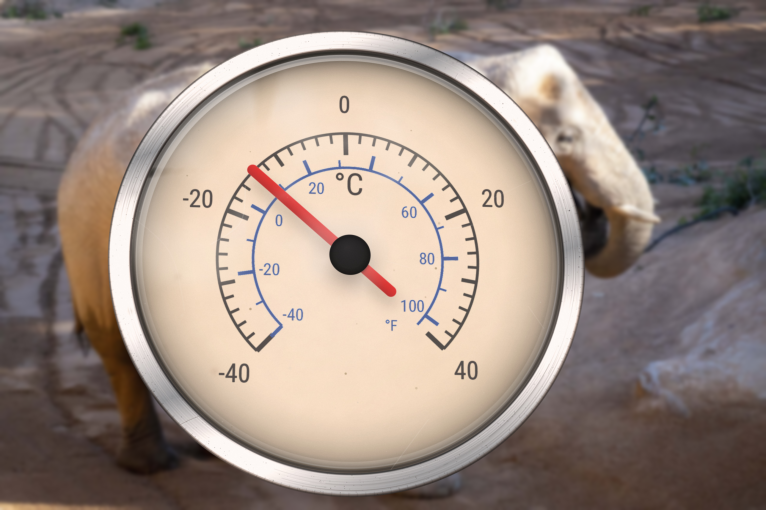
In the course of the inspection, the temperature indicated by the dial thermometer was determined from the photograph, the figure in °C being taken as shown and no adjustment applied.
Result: -14 °C
